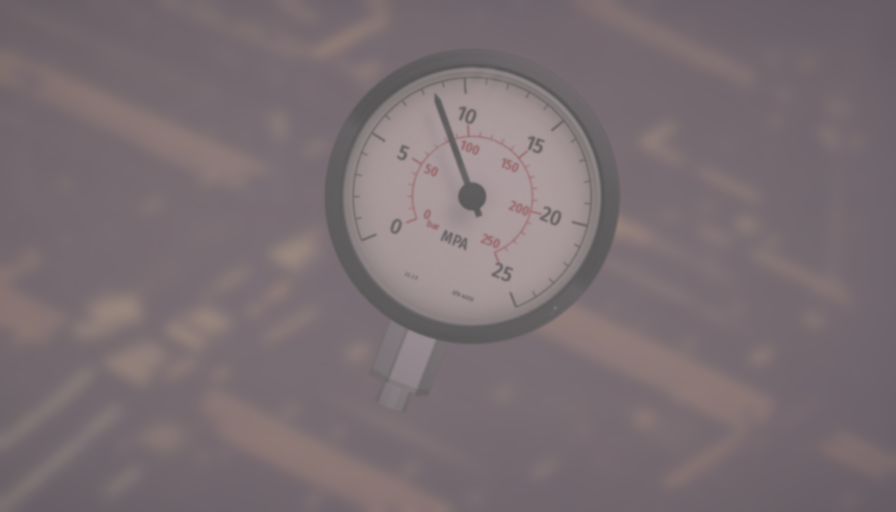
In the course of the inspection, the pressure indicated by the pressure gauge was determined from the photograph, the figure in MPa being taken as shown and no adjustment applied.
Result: 8.5 MPa
